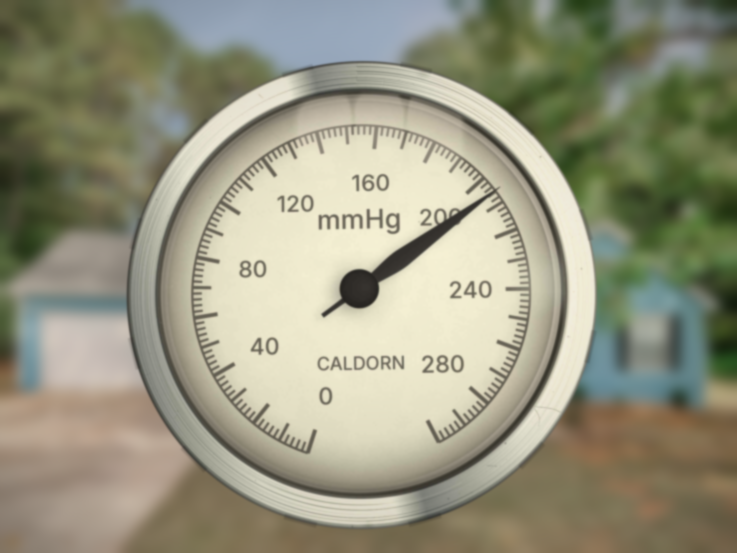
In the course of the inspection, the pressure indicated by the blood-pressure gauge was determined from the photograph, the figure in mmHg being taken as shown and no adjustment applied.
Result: 206 mmHg
